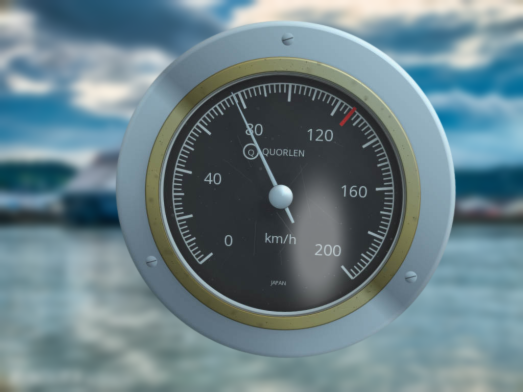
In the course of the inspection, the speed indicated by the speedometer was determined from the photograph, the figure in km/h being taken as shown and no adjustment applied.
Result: 78 km/h
